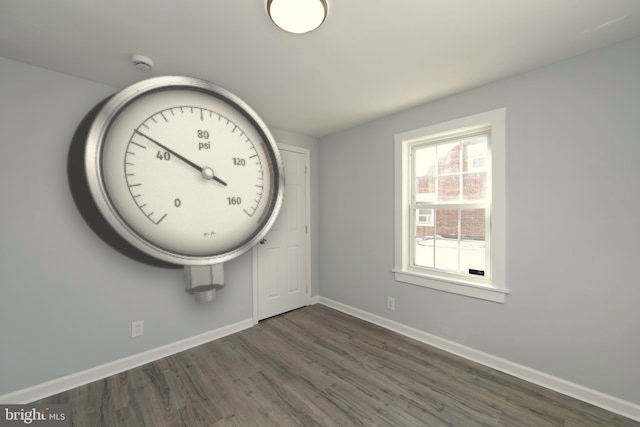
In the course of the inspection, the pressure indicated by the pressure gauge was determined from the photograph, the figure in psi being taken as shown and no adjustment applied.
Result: 45 psi
